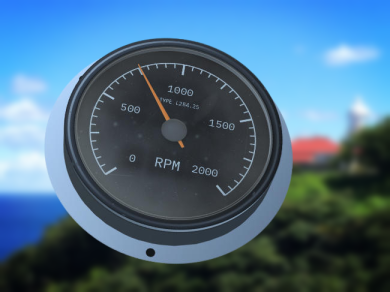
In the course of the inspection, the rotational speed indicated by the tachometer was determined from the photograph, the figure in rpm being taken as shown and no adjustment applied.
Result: 750 rpm
